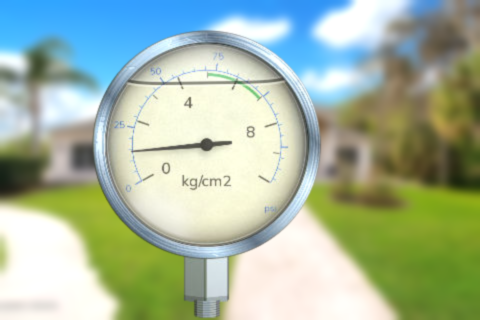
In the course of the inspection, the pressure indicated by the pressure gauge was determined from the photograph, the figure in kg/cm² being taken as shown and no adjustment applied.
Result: 1 kg/cm²
